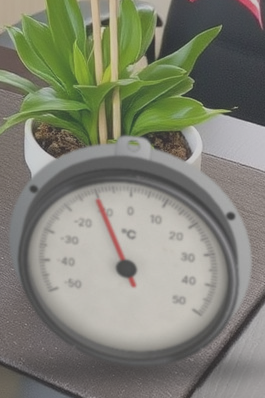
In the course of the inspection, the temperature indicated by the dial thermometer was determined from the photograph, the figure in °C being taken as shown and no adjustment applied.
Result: -10 °C
